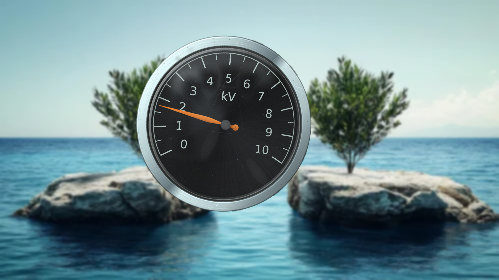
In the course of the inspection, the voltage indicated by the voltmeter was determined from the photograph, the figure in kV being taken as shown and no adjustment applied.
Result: 1.75 kV
